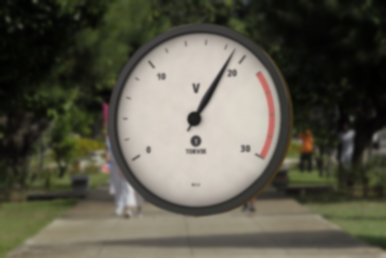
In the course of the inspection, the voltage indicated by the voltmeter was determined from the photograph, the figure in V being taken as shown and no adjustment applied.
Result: 19 V
